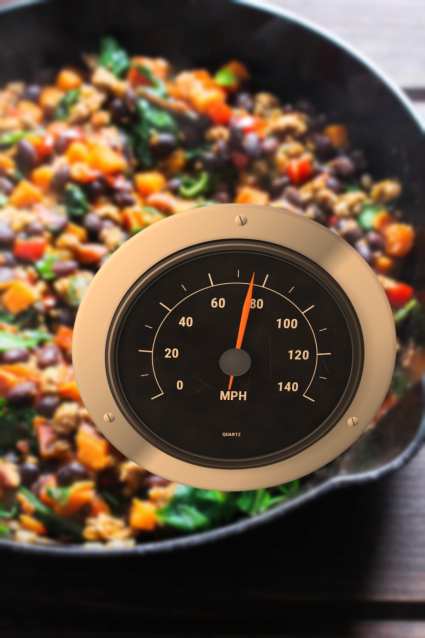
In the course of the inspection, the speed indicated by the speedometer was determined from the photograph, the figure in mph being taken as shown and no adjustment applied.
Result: 75 mph
